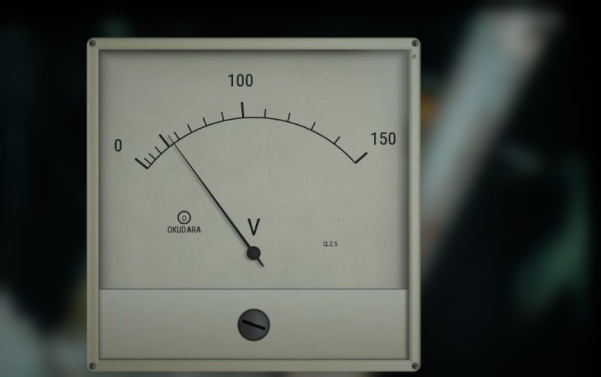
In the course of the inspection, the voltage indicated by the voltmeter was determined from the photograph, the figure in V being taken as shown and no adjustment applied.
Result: 55 V
